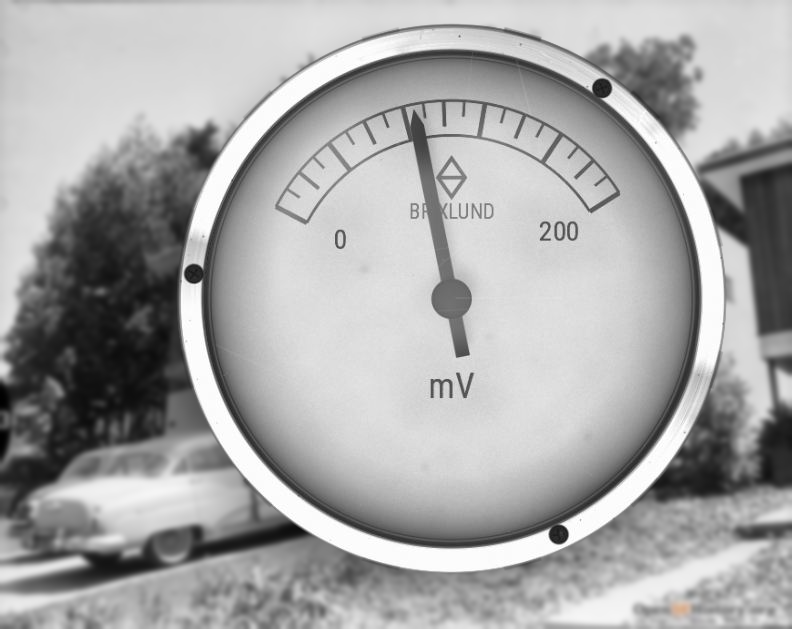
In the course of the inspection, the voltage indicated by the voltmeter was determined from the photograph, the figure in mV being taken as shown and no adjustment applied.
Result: 85 mV
